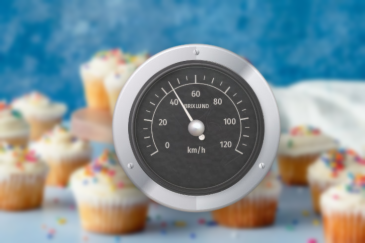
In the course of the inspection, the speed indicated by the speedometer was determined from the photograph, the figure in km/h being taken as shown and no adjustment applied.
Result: 45 km/h
